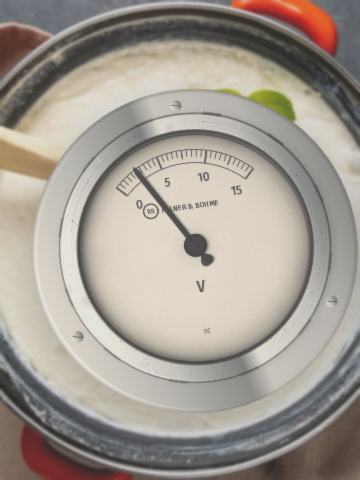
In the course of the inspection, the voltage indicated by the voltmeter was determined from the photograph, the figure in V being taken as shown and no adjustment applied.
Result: 2.5 V
